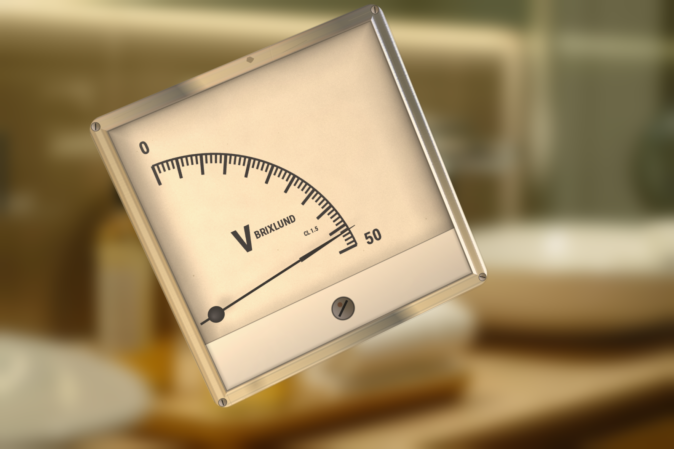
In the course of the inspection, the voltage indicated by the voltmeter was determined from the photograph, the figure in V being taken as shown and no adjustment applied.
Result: 46 V
